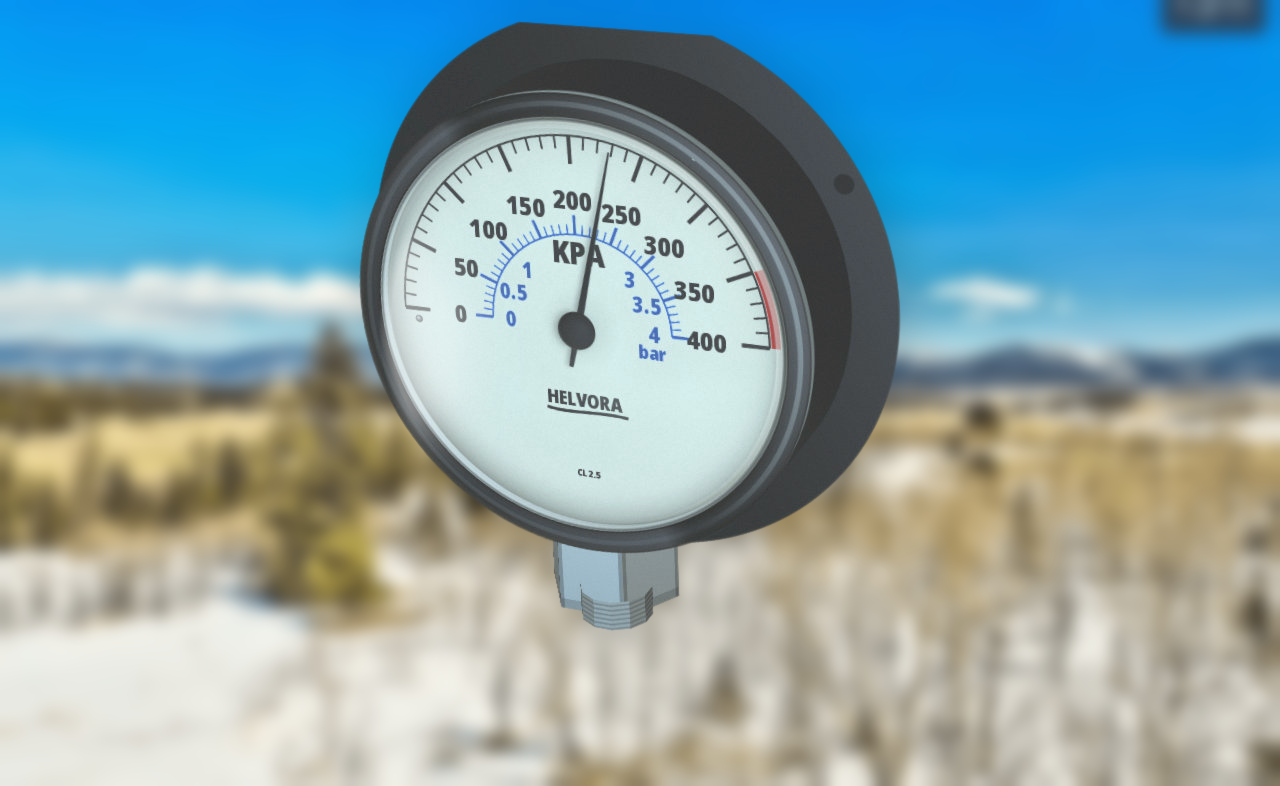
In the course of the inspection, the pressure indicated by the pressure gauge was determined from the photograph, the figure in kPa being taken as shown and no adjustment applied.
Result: 230 kPa
